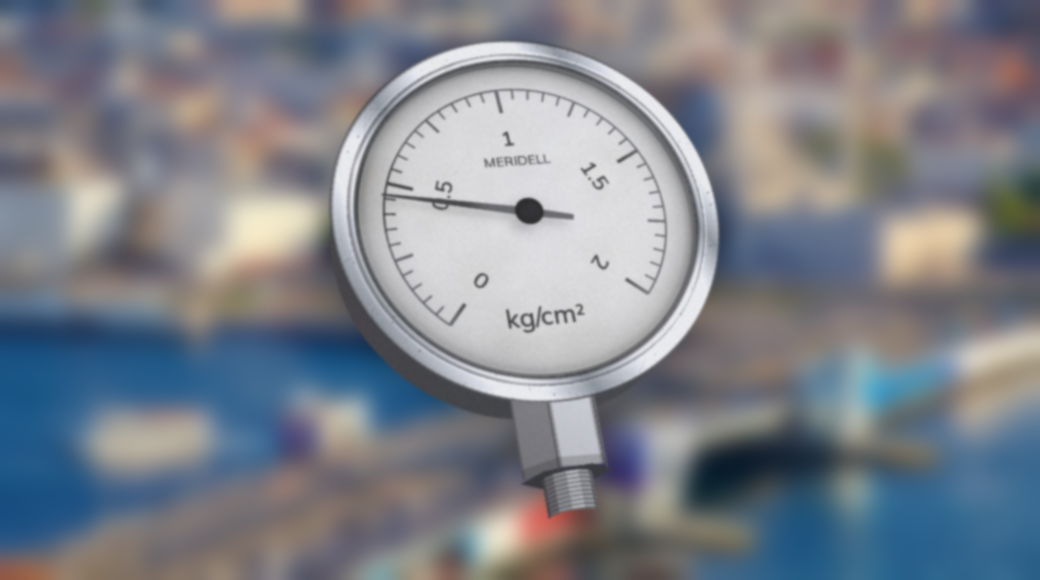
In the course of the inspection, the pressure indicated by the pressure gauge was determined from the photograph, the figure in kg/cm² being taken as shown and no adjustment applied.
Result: 0.45 kg/cm²
